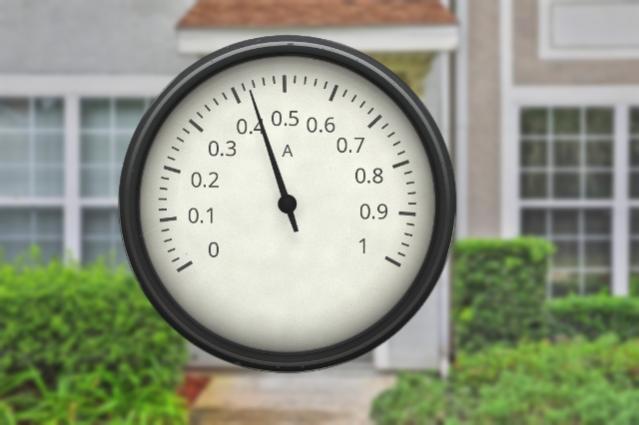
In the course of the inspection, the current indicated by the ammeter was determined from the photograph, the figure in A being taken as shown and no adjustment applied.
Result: 0.43 A
